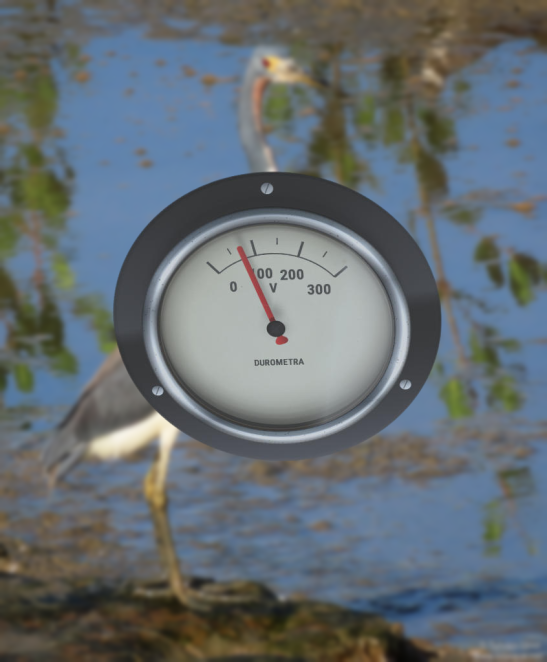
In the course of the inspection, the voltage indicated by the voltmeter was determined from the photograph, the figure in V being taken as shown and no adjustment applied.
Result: 75 V
